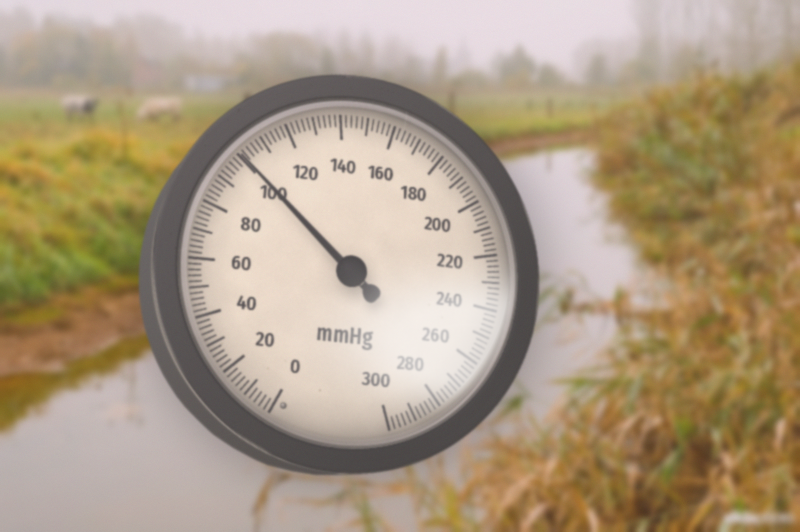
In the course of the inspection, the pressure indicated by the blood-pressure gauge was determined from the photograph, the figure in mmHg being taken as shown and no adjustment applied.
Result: 100 mmHg
